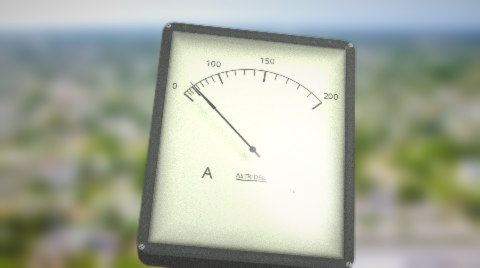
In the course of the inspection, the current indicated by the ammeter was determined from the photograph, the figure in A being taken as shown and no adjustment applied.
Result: 50 A
